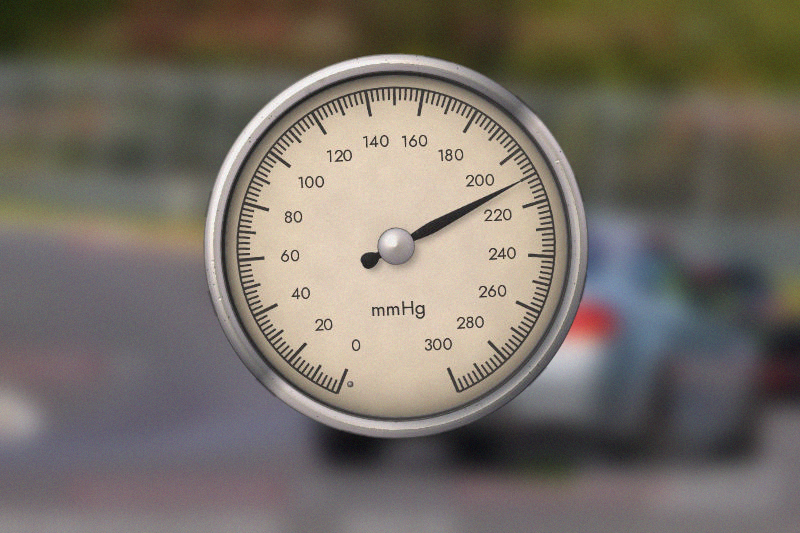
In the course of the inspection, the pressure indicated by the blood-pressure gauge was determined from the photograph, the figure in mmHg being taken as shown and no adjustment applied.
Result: 210 mmHg
